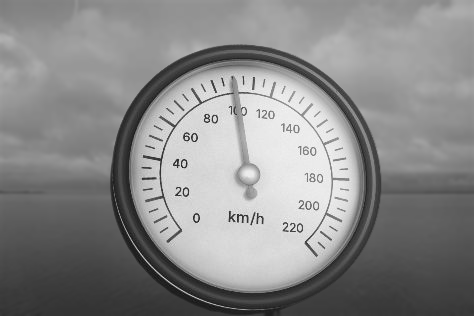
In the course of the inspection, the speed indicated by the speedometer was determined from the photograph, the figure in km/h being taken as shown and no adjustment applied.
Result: 100 km/h
